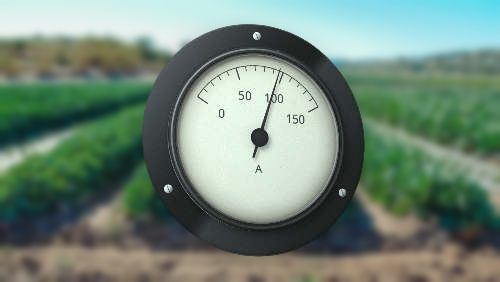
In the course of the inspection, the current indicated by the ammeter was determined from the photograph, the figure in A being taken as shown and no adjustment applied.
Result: 95 A
